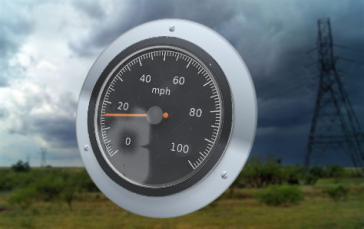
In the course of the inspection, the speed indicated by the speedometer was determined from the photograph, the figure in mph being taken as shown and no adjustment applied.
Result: 15 mph
